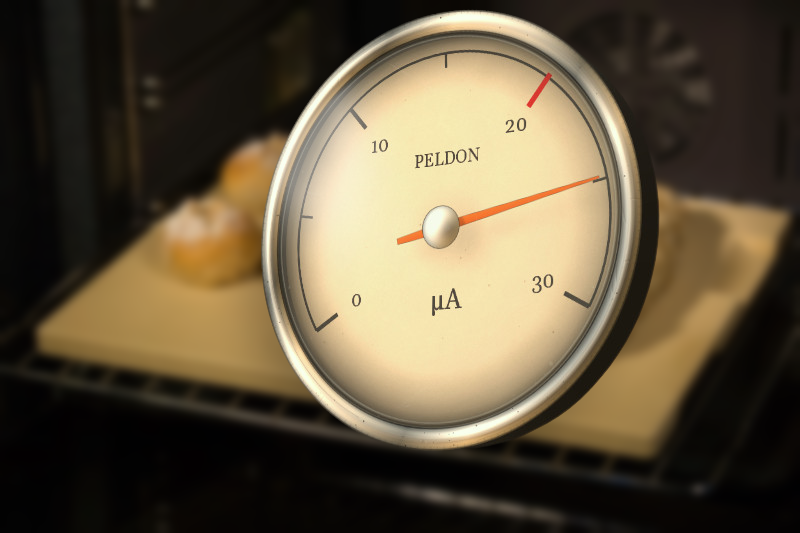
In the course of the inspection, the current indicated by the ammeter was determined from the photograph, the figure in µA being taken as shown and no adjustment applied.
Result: 25 µA
